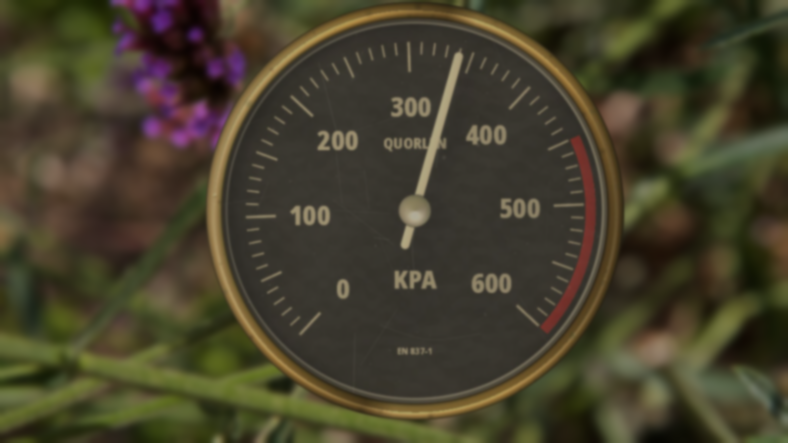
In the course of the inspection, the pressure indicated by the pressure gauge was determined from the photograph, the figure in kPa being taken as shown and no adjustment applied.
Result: 340 kPa
